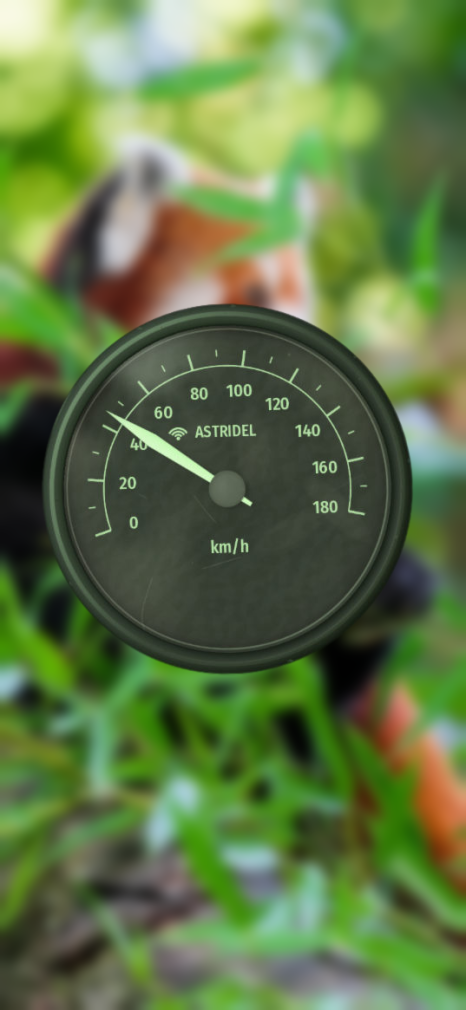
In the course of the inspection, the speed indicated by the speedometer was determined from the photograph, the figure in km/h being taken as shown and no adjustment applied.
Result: 45 km/h
